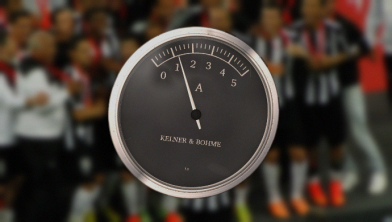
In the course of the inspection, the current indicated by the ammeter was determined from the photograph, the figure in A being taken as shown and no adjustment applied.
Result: 1.2 A
